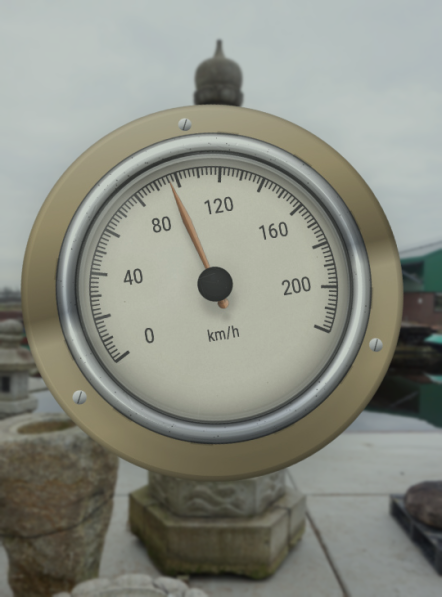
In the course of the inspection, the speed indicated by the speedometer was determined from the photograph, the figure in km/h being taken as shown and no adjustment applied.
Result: 96 km/h
